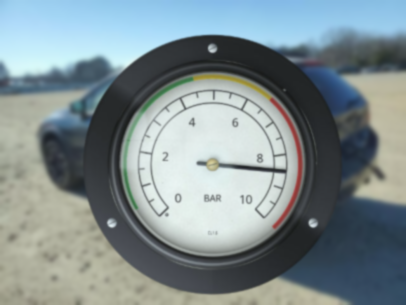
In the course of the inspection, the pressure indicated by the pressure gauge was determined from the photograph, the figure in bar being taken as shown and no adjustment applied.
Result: 8.5 bar
